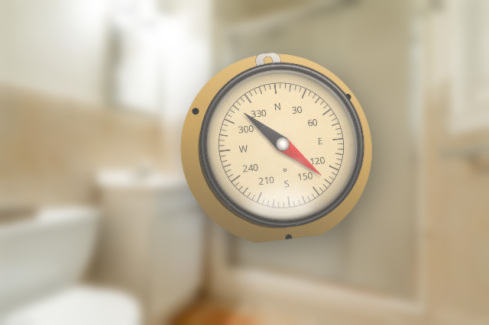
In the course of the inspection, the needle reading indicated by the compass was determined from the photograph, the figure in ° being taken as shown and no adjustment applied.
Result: 135 °
